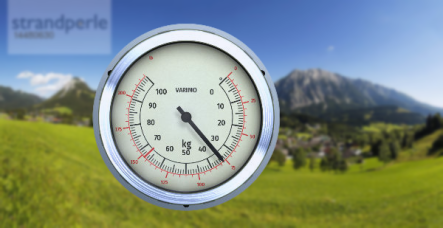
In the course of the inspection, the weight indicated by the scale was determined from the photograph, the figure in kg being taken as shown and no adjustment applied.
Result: 35 kg
